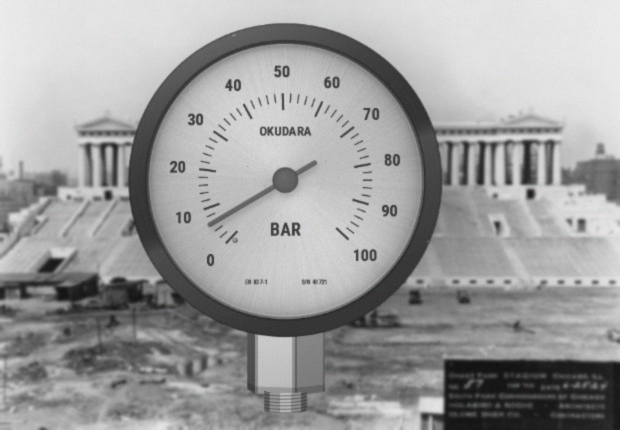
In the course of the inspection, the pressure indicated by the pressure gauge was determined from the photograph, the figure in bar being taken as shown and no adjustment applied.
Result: 6 bar
